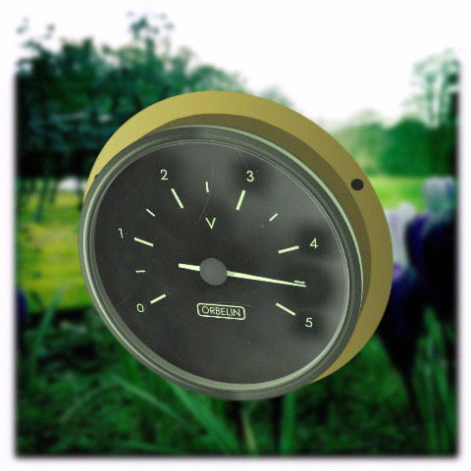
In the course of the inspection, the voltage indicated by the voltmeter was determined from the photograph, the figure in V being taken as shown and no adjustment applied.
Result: 4.5 V
